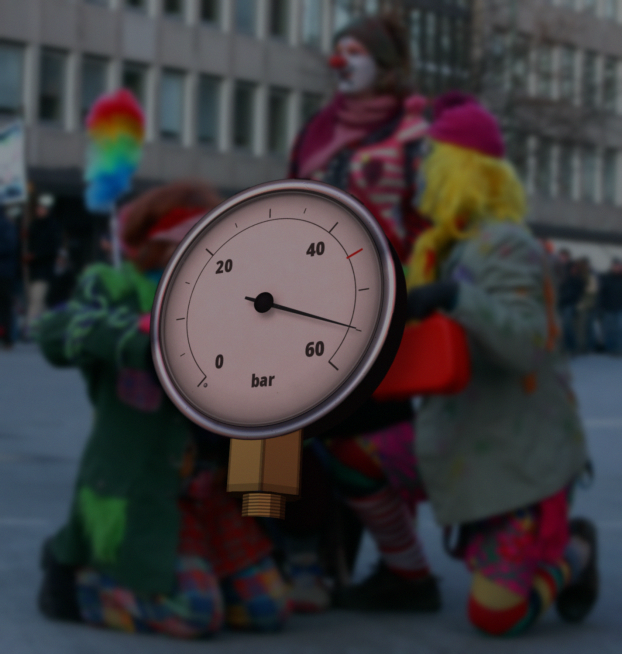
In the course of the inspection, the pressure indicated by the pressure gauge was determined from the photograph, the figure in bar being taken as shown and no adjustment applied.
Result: 55 bar
